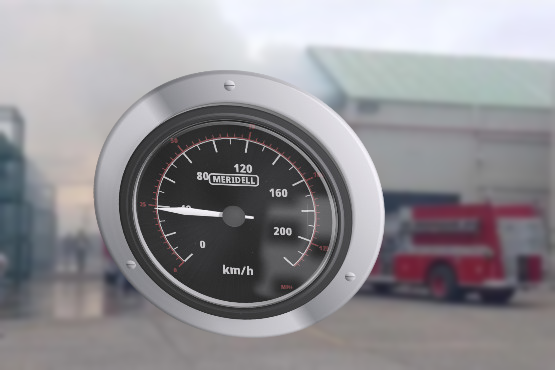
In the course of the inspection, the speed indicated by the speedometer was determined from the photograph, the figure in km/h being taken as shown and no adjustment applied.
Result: 40 km/h
